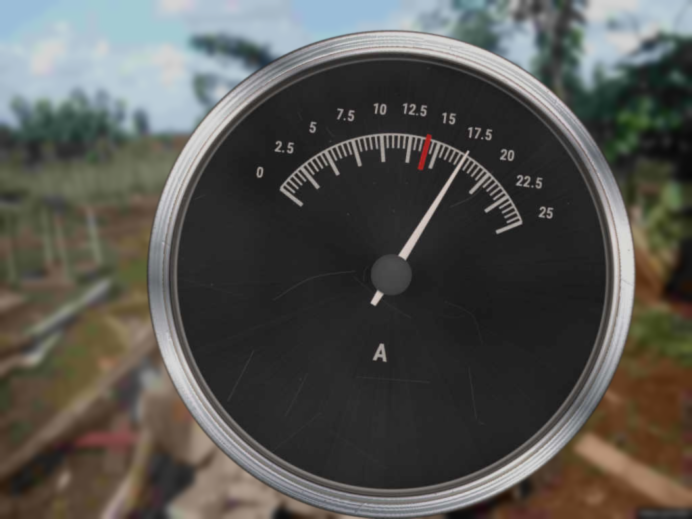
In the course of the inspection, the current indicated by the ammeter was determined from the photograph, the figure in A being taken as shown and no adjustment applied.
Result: 17.5 A
